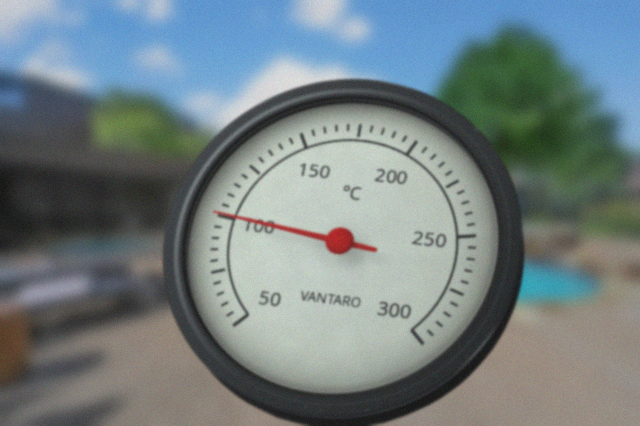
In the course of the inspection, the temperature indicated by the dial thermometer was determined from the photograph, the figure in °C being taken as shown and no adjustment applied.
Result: 100 °C
